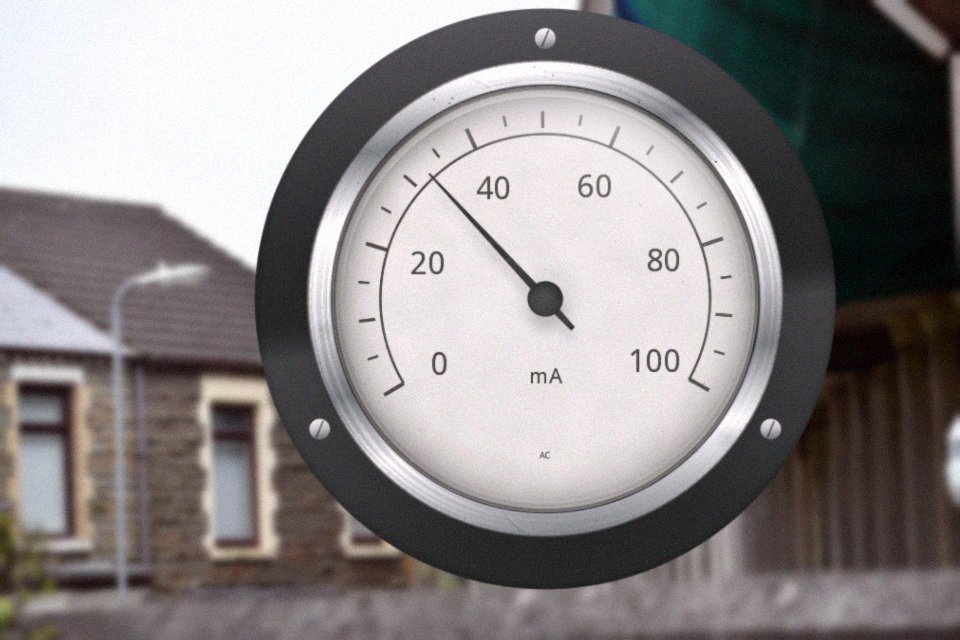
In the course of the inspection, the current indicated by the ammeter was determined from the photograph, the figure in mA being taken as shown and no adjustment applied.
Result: 32.5 mA
